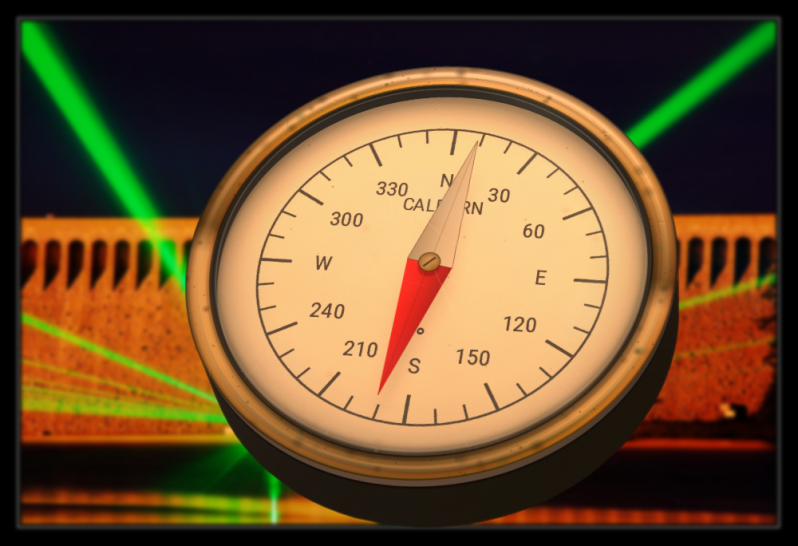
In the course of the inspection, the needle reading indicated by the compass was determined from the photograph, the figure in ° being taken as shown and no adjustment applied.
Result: 190 °
